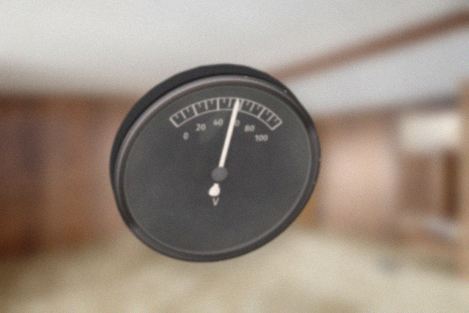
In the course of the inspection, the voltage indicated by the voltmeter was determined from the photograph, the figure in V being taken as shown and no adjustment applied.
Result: 55 V
